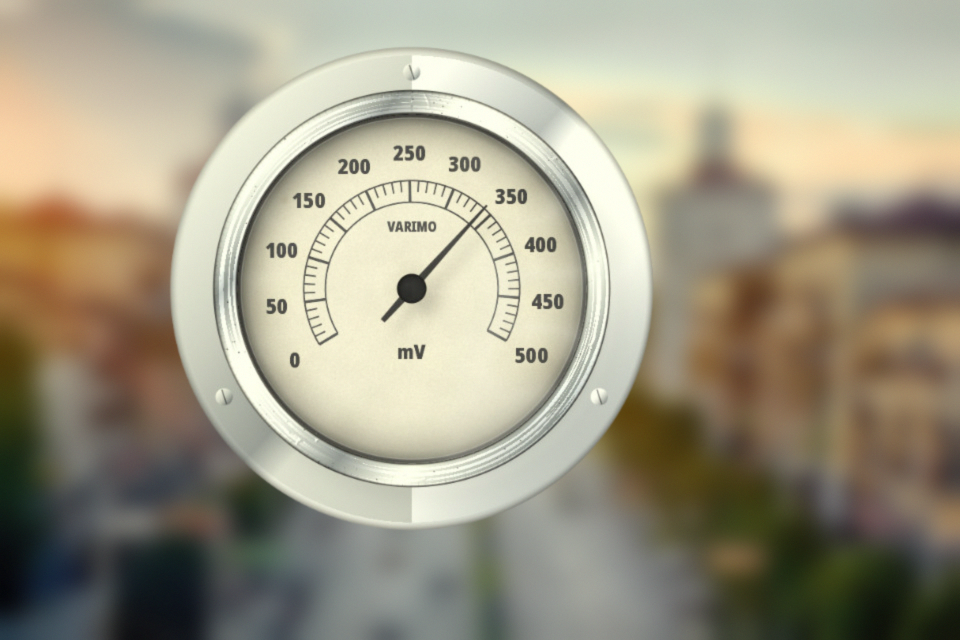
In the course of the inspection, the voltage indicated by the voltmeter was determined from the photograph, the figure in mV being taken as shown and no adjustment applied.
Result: 340 mV
